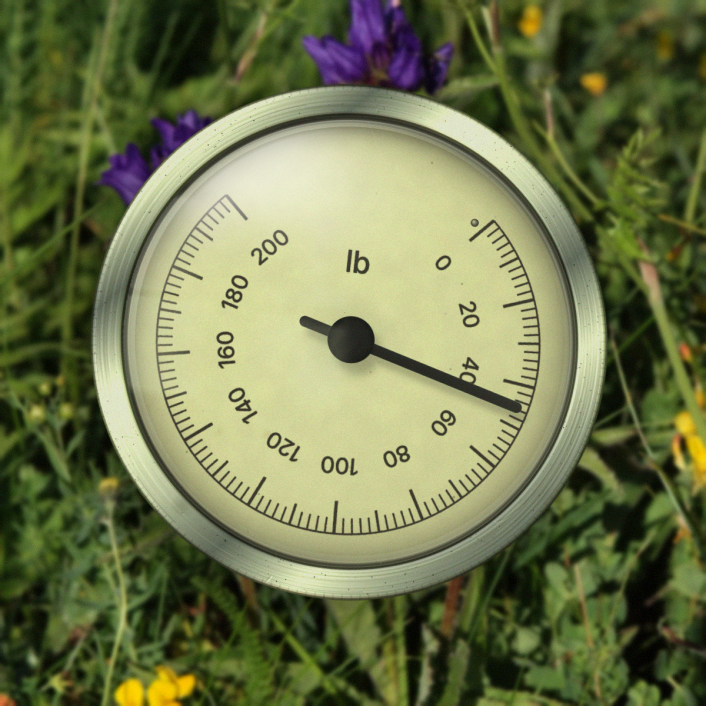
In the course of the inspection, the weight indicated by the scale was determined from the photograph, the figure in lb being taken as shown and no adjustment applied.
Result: 46 lb
